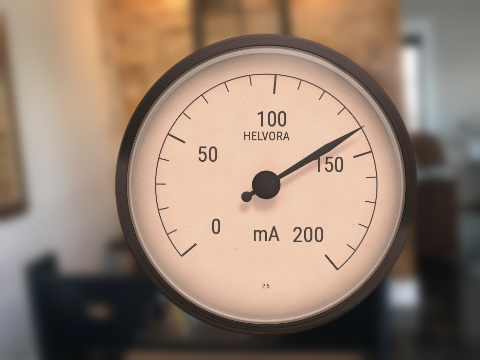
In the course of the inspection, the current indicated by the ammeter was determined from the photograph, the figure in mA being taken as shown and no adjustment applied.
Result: 140 mA
